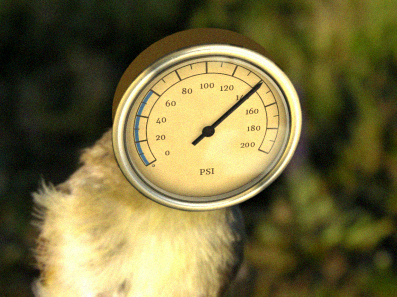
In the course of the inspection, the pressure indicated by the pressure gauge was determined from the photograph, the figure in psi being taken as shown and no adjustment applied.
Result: 140 psi
